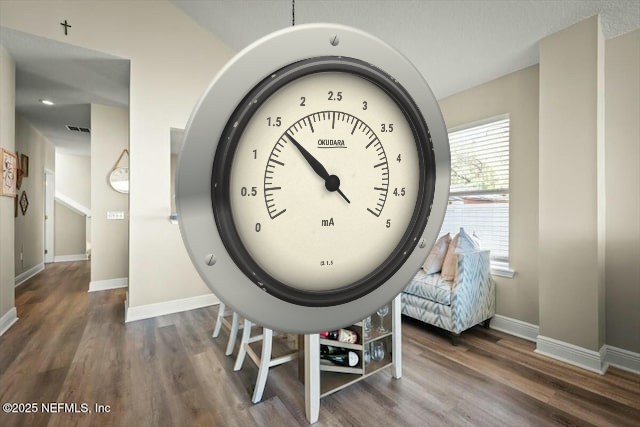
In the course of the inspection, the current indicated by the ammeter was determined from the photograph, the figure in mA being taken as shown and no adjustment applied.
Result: 1.5 mA
